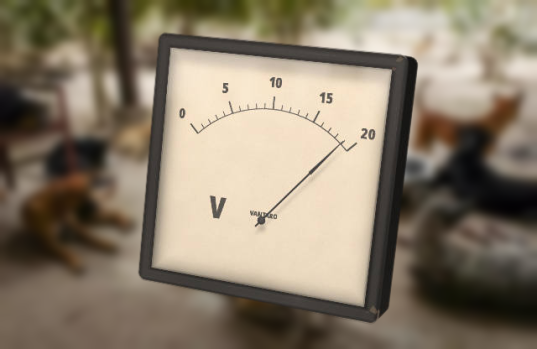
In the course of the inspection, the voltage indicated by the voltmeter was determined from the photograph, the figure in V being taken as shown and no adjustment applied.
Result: 19 V
